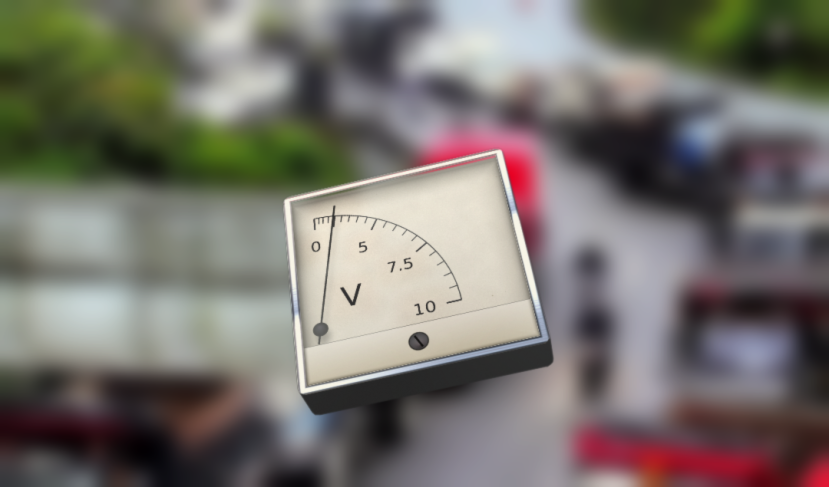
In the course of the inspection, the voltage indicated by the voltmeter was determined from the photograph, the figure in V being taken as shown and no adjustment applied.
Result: 2.5 V
